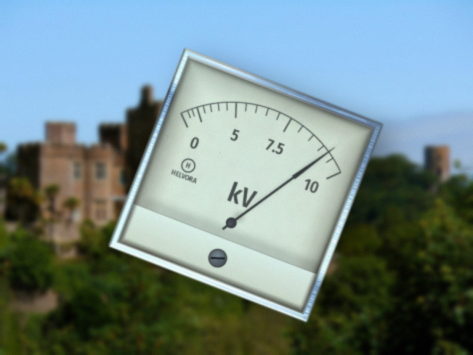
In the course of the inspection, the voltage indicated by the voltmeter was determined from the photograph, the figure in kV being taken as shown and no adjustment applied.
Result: 9.25 kV
